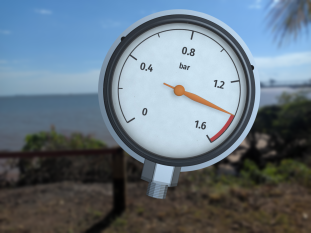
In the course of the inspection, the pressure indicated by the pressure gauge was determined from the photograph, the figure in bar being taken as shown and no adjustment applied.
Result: 1.4 bar
